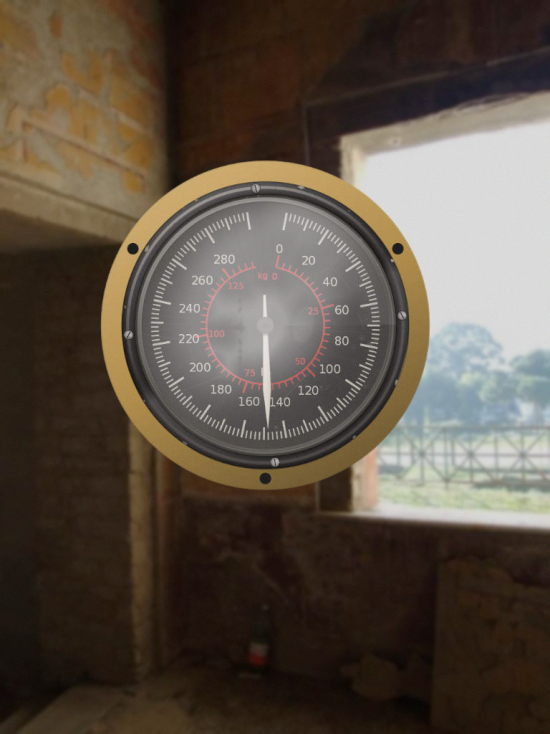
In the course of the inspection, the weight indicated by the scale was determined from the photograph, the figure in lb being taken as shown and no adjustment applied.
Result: 148 lb
